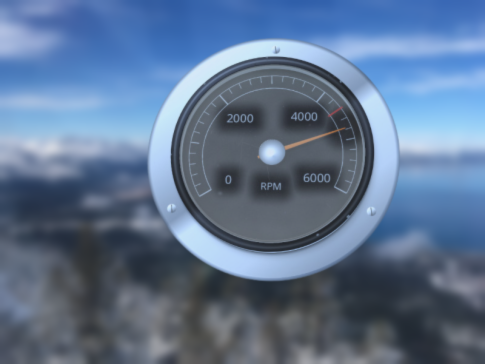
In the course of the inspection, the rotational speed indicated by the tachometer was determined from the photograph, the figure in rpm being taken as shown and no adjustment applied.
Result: 4800 rpm
